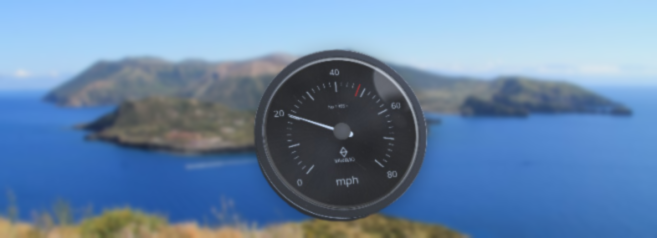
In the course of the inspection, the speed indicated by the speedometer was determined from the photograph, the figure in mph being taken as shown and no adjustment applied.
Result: 20 mph
